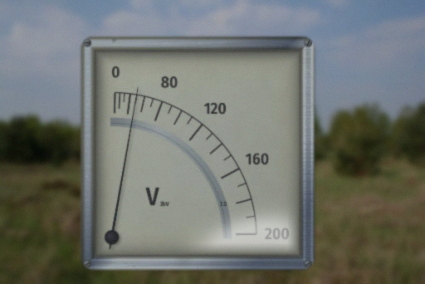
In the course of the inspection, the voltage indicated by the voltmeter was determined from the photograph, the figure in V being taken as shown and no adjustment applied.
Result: 50 V
